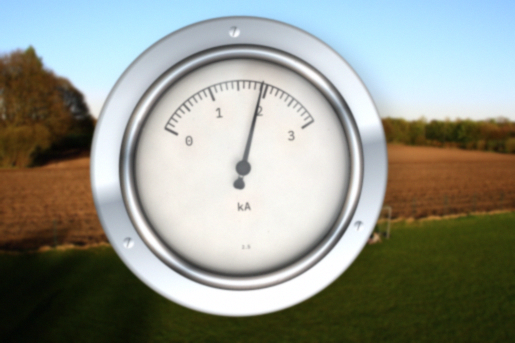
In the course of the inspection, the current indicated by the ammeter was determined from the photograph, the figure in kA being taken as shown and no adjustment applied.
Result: 1.9 kA
